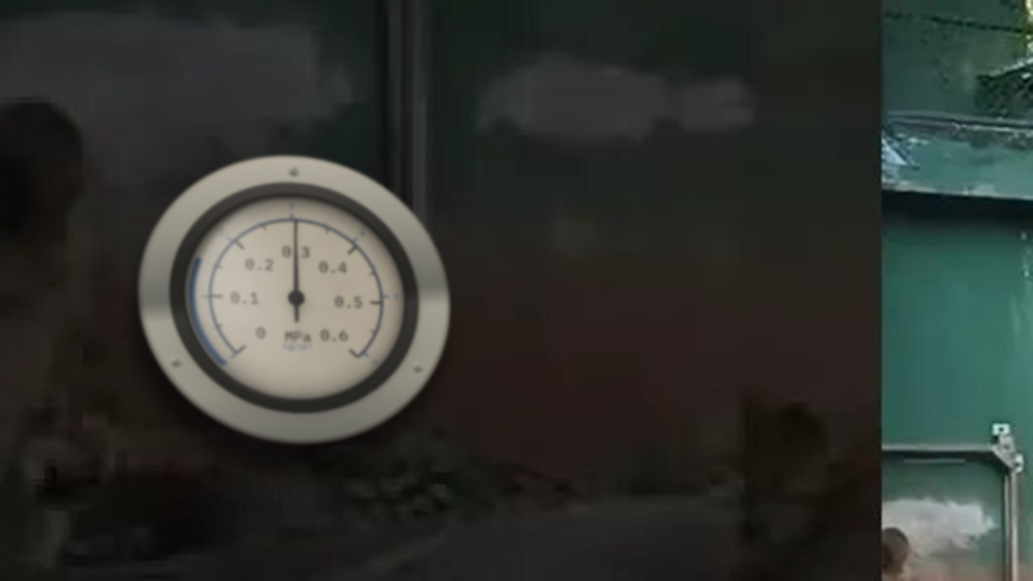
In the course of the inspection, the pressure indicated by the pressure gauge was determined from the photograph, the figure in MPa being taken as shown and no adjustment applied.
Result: 0.3 MPa
